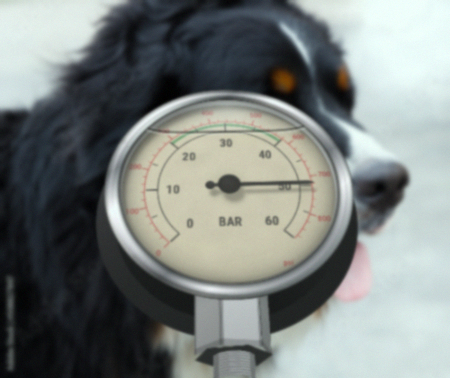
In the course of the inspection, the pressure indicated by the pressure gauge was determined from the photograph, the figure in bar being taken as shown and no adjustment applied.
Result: 50 bar
